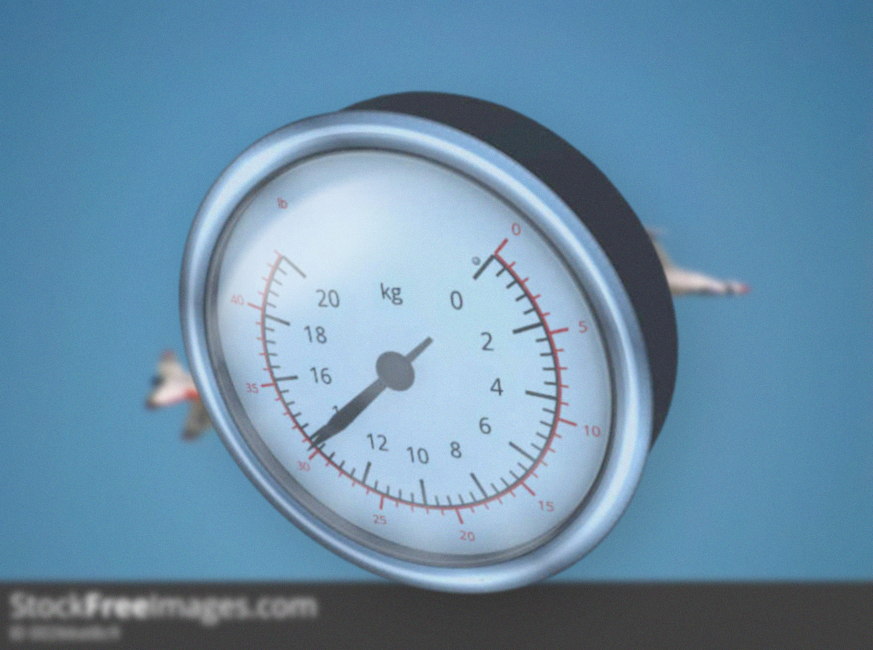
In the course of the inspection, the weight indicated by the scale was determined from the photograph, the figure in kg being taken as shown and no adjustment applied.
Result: 13.8 kg
